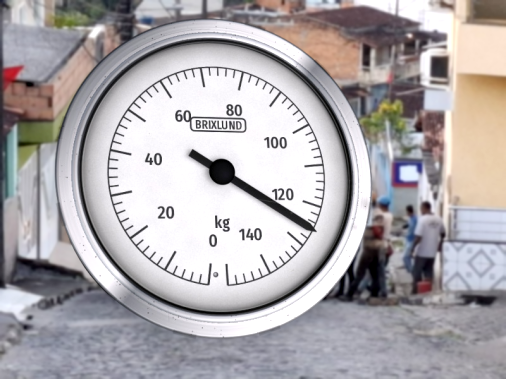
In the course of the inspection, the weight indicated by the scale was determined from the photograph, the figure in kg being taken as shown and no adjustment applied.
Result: 126 kg
